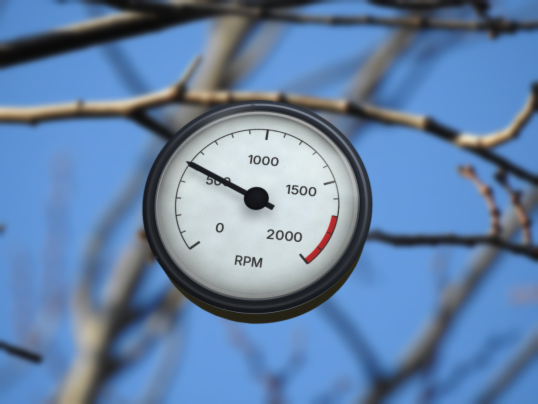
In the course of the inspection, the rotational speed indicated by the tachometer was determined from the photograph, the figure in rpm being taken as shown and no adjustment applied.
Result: 500 rpm
